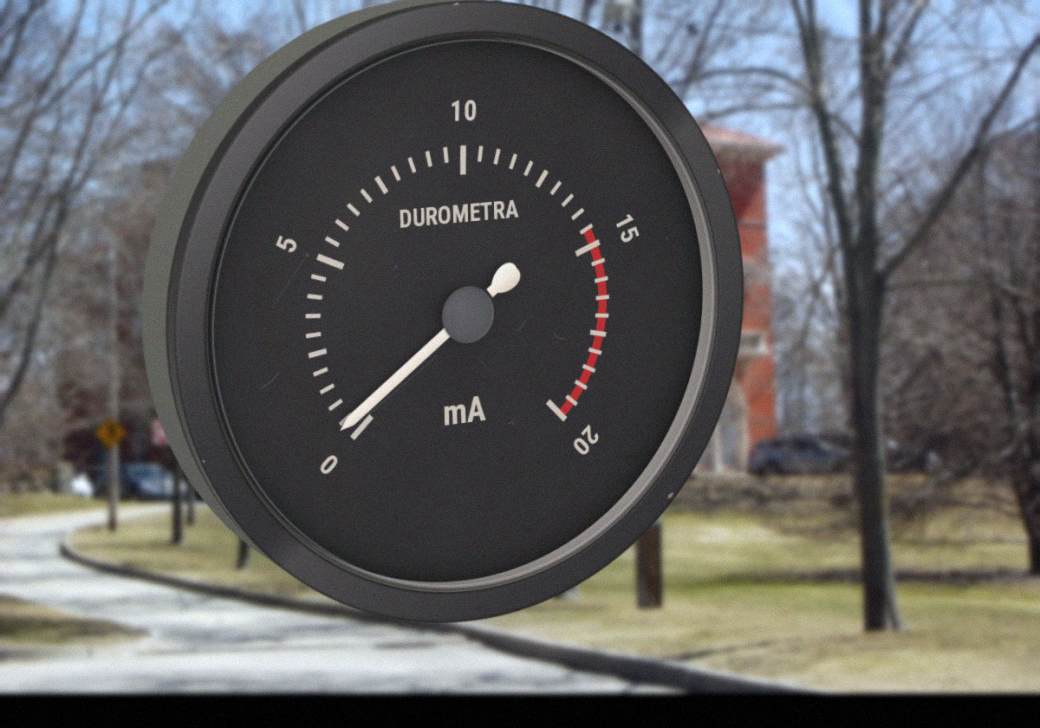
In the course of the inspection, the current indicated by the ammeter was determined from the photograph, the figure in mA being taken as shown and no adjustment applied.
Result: 0.5 mA
